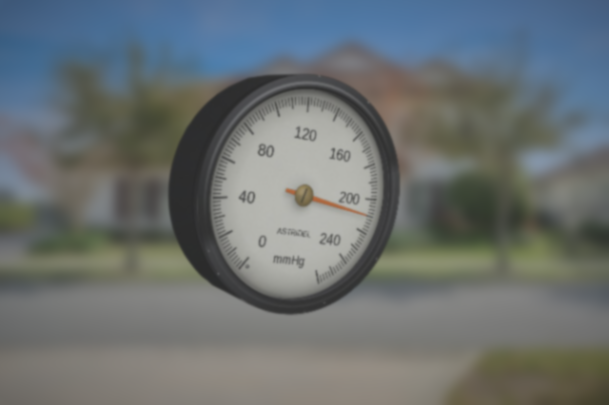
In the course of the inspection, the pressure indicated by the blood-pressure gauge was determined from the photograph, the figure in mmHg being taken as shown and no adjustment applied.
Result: 210 mmHg
